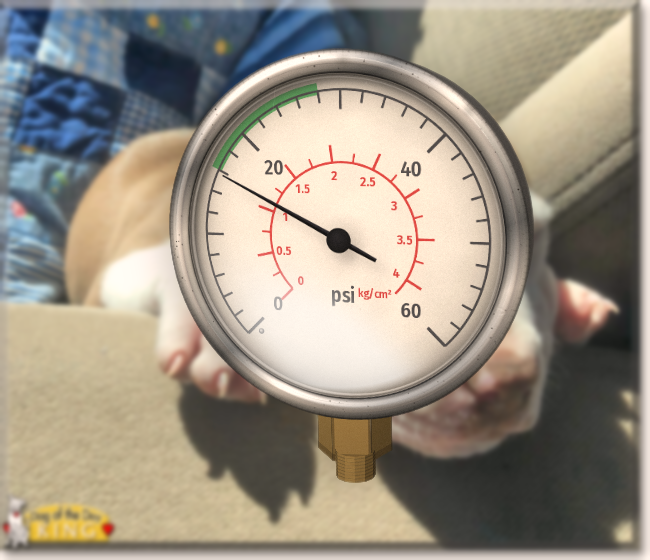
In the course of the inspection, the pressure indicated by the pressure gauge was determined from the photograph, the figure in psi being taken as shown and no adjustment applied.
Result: 16 psi
